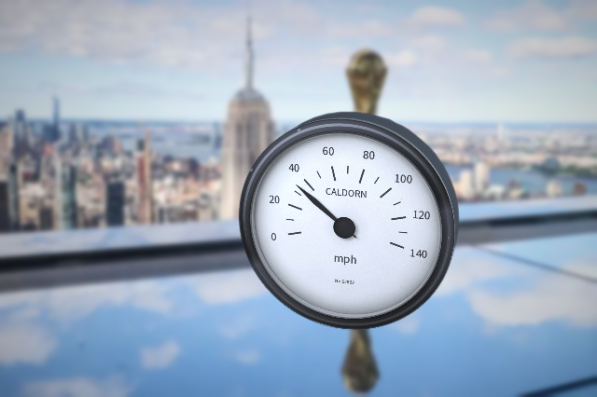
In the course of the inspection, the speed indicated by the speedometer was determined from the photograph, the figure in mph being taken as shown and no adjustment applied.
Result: 35 mph
